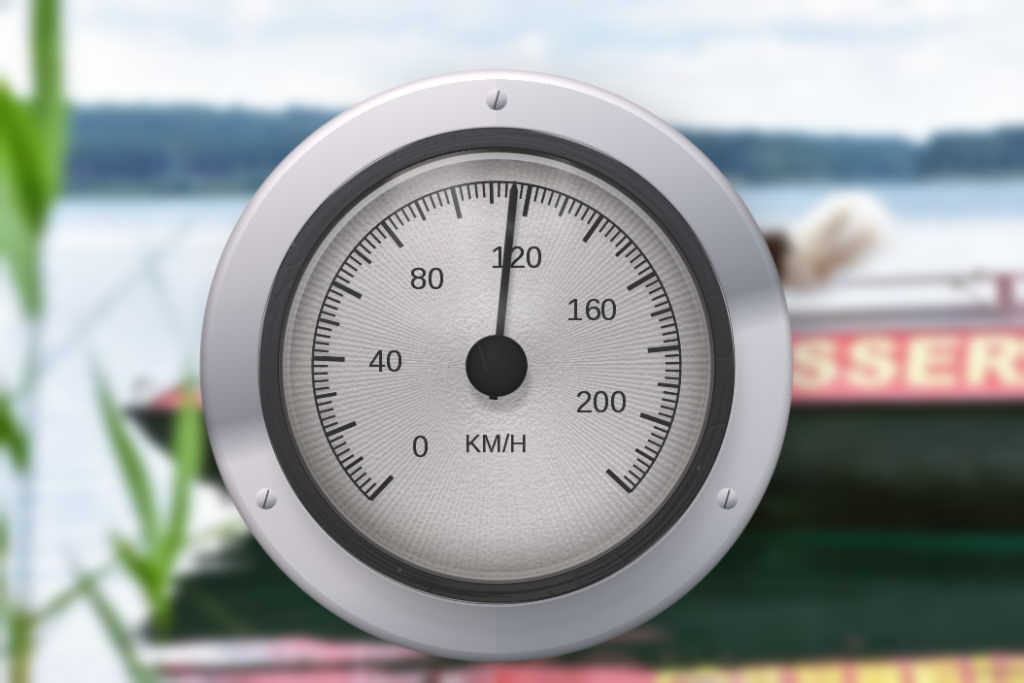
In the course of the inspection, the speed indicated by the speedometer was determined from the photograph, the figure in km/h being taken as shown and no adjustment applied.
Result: 116 km/h
